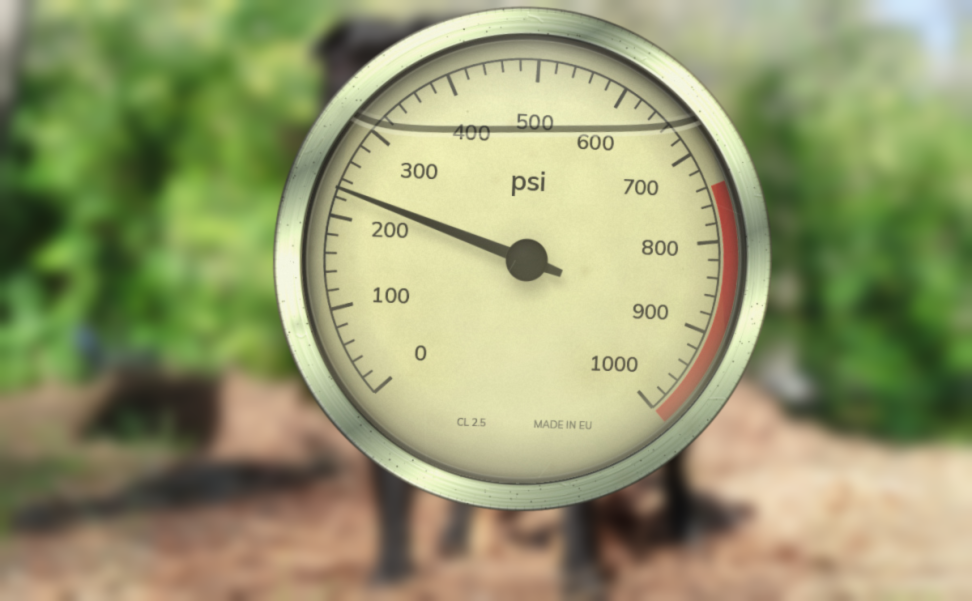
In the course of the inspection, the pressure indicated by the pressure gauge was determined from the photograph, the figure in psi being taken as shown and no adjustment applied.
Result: 230 psi
